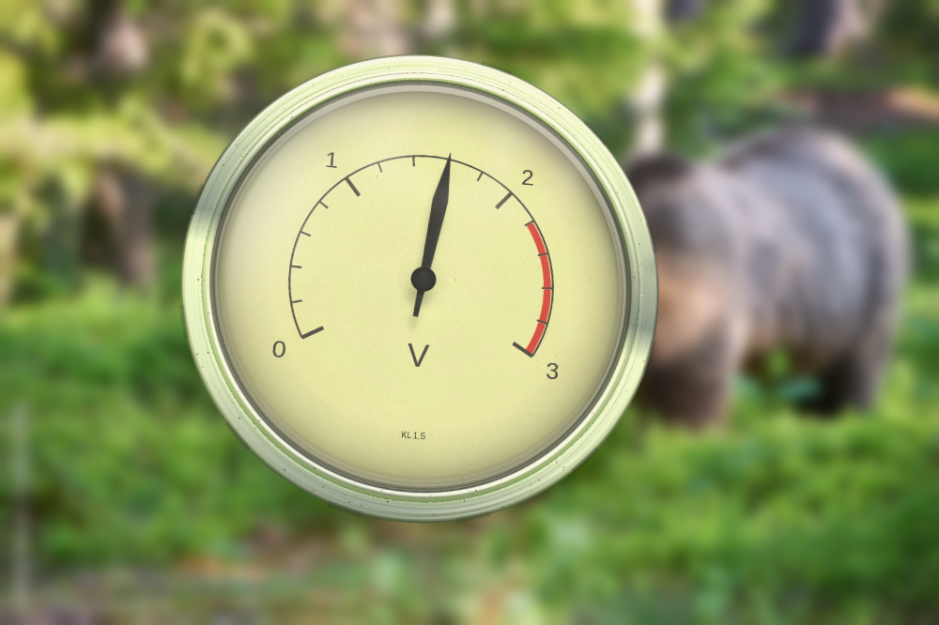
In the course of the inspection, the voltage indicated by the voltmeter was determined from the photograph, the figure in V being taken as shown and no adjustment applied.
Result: 1.6 V
